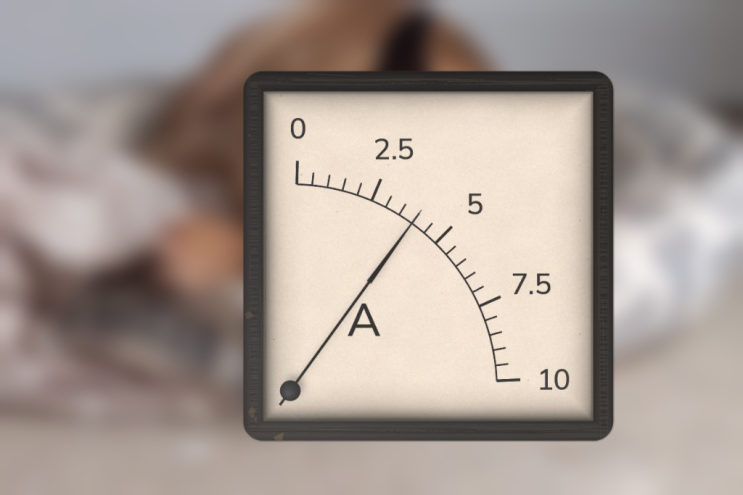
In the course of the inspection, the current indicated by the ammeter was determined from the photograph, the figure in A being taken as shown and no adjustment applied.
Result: 4 A
